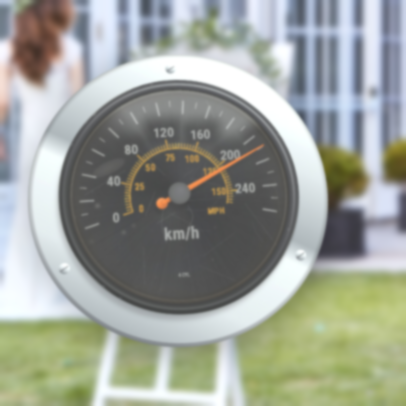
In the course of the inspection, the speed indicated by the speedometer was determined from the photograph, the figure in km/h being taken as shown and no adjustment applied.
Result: 210 km/h
